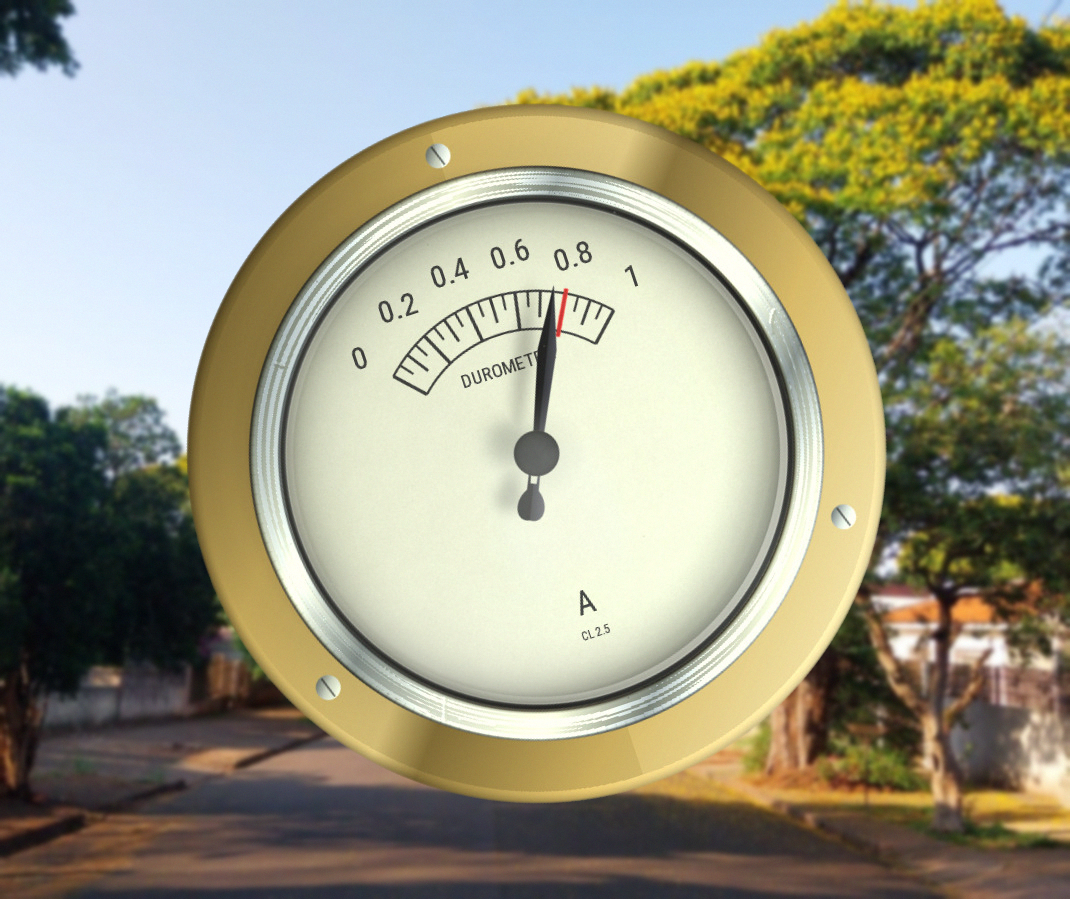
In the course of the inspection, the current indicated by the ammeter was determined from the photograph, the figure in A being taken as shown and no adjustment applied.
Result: 0.75 A
